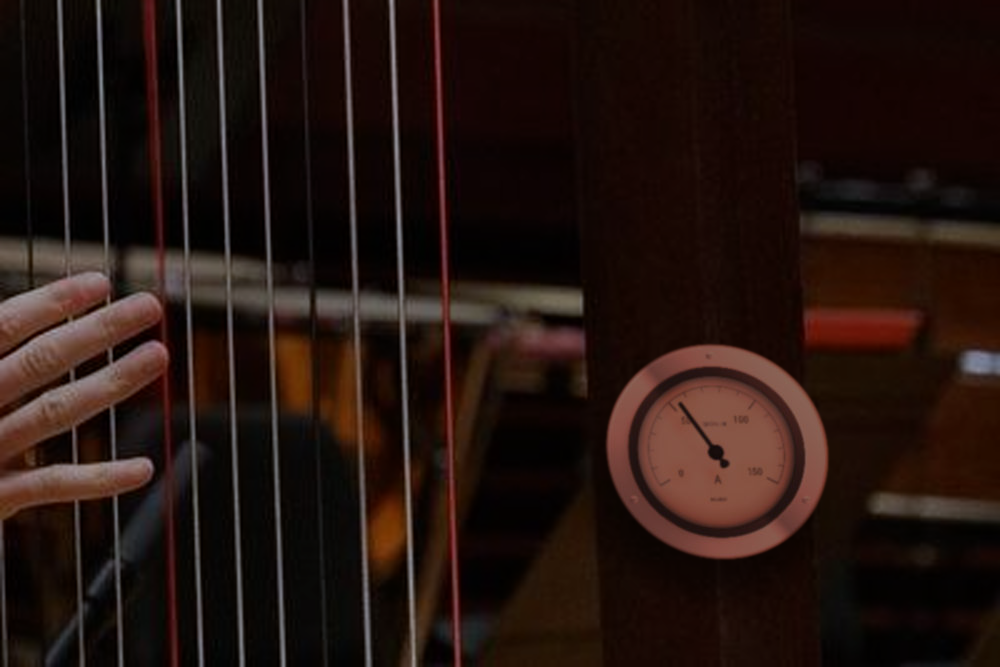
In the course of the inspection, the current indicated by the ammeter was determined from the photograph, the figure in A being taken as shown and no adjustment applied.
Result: 55 A
